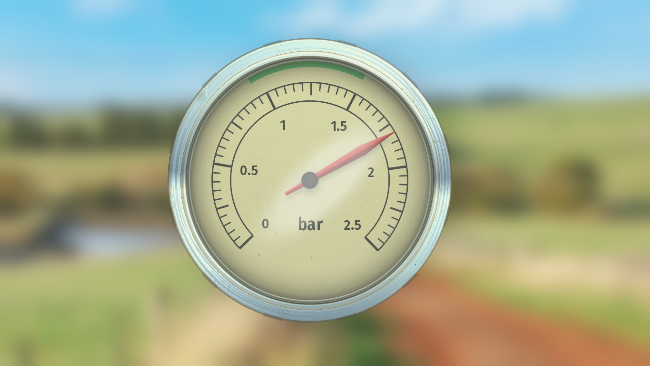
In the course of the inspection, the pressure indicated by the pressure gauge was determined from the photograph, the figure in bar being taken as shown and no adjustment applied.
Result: 1.8 bar
